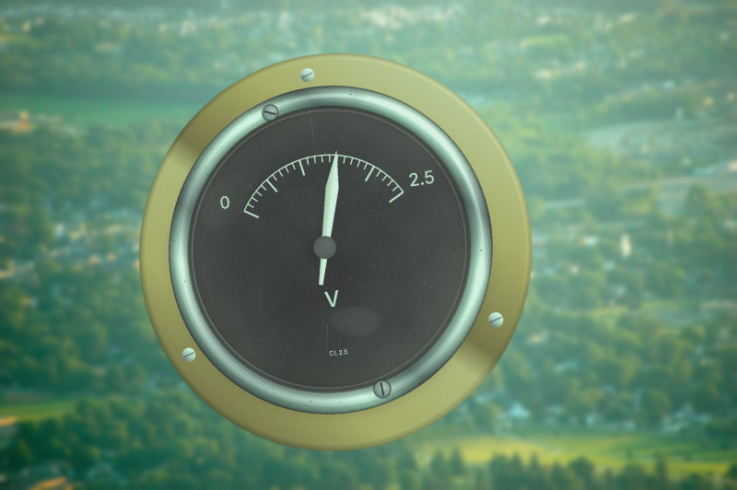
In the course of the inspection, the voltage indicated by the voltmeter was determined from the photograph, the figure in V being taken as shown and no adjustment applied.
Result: 1.5 V
